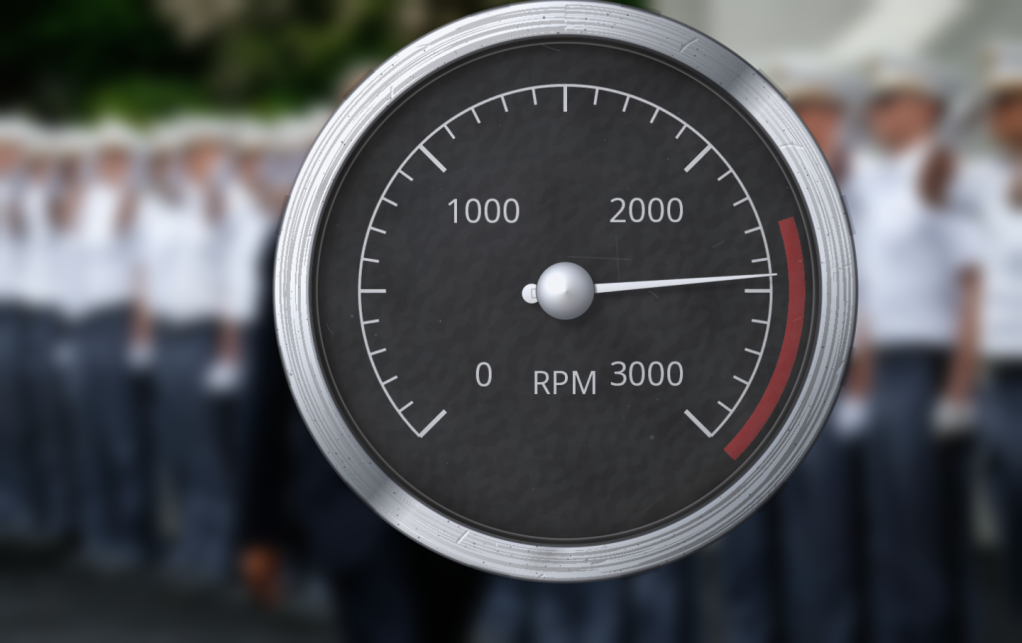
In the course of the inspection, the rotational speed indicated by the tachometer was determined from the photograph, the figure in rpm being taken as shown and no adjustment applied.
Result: 2450 rpm
